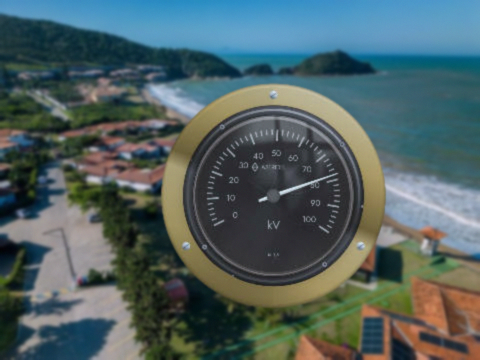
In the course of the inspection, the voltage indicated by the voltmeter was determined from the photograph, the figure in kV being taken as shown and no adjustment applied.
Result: 78 kV
